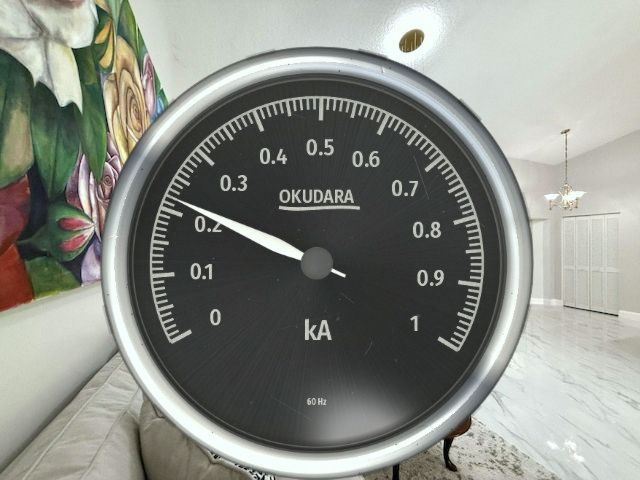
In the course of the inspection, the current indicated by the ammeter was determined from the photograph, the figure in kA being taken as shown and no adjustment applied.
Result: 0.22 kA
